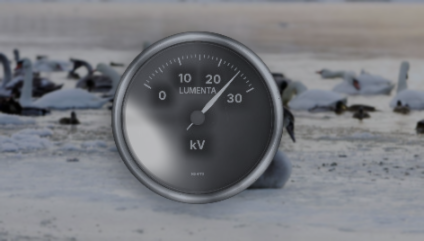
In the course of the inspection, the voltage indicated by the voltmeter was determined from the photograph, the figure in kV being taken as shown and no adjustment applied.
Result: 25 kV
